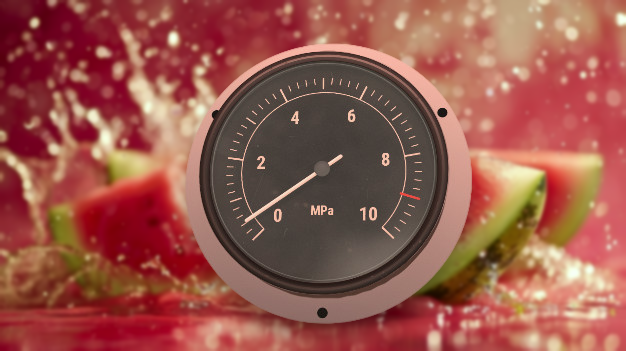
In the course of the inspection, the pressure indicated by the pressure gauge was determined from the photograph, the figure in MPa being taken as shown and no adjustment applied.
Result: 0.4 MPa
